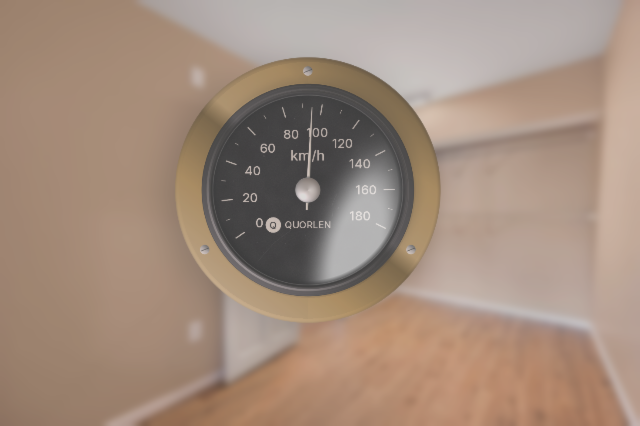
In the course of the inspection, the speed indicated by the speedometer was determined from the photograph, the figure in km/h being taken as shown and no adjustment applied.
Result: 95 km/h
